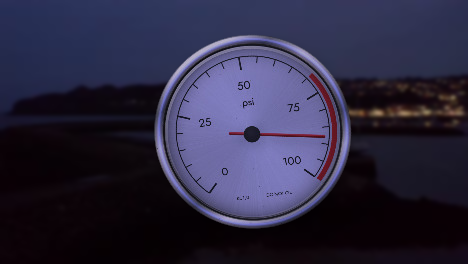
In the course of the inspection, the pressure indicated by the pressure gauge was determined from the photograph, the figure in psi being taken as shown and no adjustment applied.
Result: 87.5 psi
